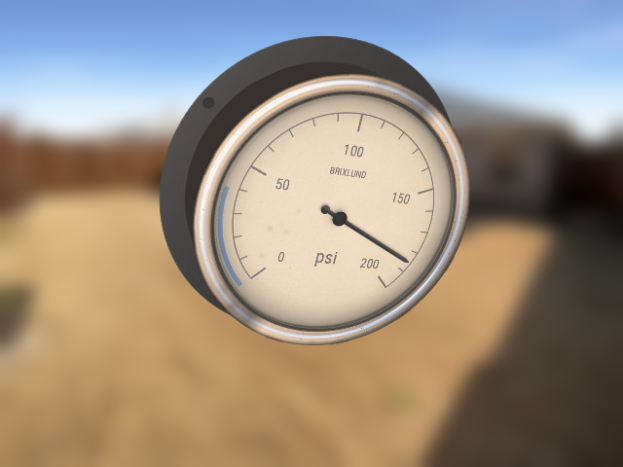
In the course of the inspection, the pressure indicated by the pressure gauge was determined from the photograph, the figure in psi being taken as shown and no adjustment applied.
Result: 185 psi
